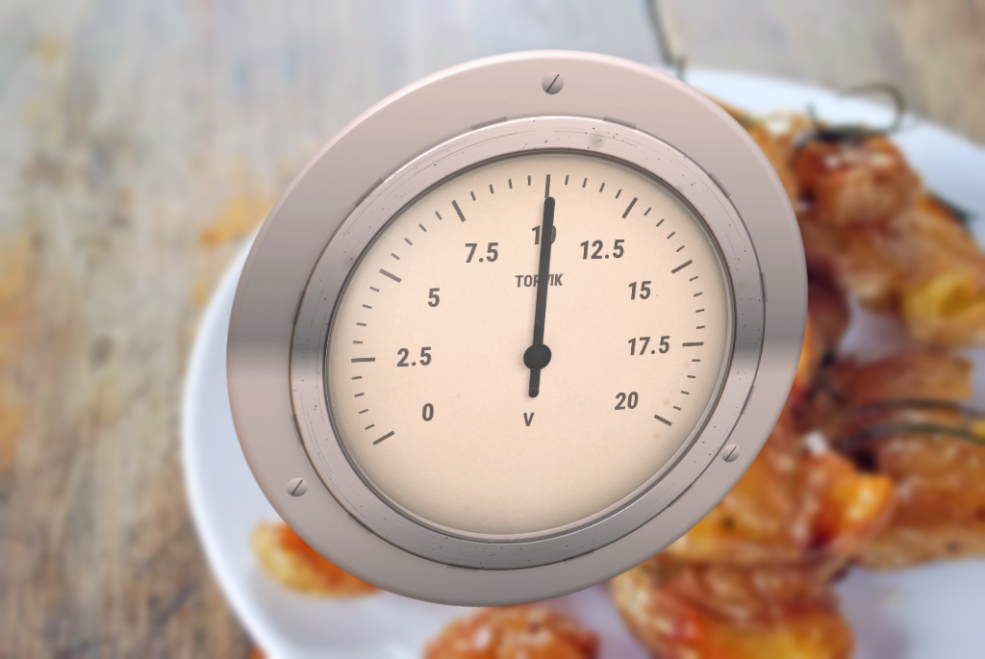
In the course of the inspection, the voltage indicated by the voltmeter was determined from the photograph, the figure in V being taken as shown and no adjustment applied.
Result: 10 V
